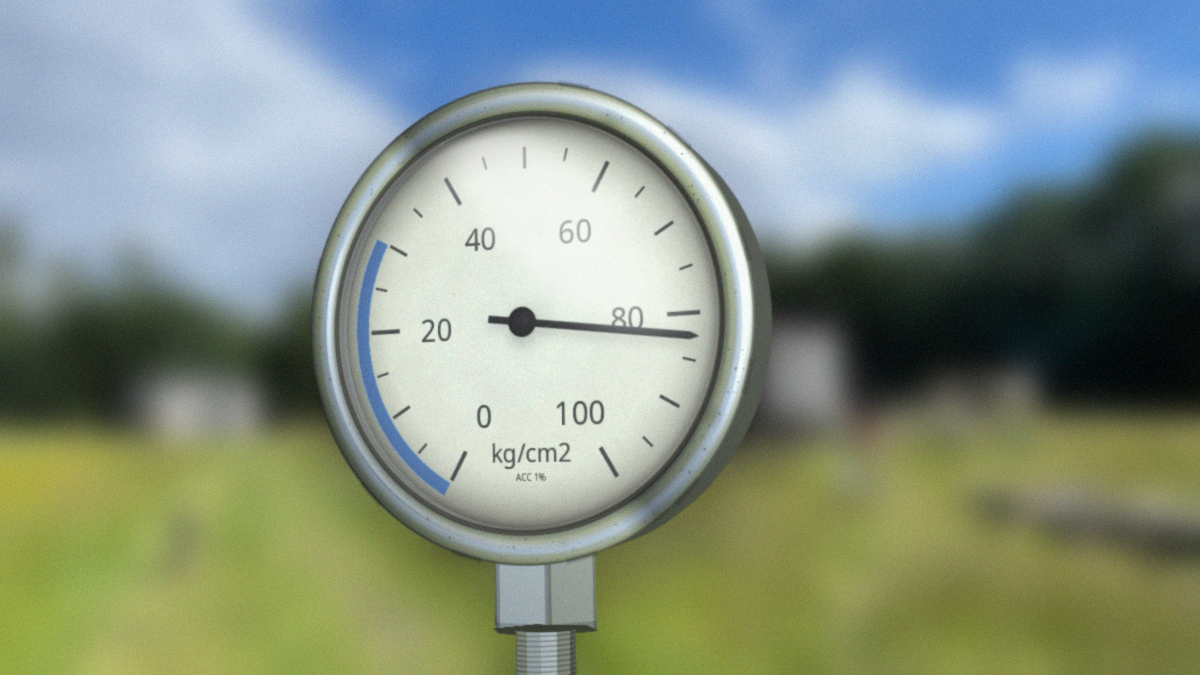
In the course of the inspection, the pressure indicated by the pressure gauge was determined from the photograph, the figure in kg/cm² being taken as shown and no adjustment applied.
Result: 82.5 kg/cm²
